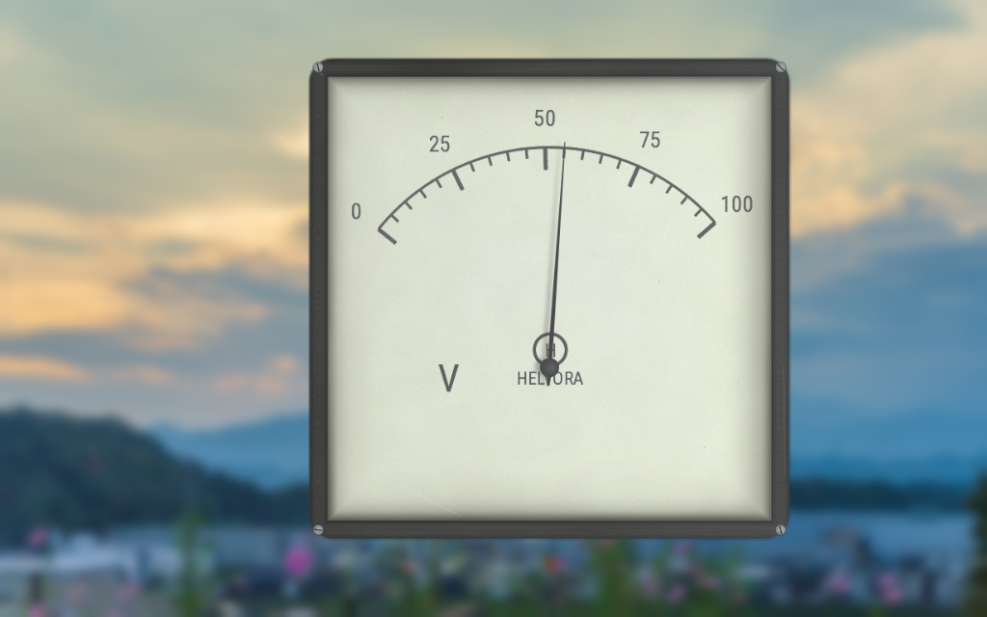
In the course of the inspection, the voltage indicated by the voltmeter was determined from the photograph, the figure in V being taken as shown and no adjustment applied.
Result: 55 V
